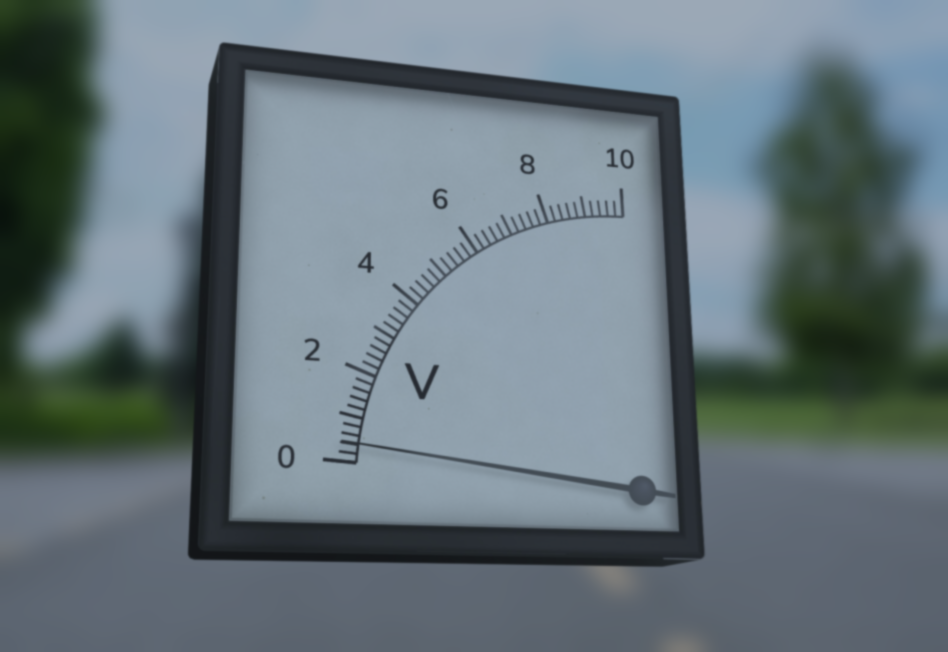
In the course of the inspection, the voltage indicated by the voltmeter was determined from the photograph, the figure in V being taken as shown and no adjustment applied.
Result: 0.4 V
